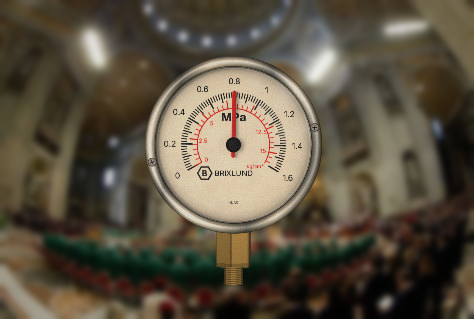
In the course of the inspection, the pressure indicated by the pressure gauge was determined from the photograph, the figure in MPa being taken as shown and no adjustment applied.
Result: 0.8 MPa
